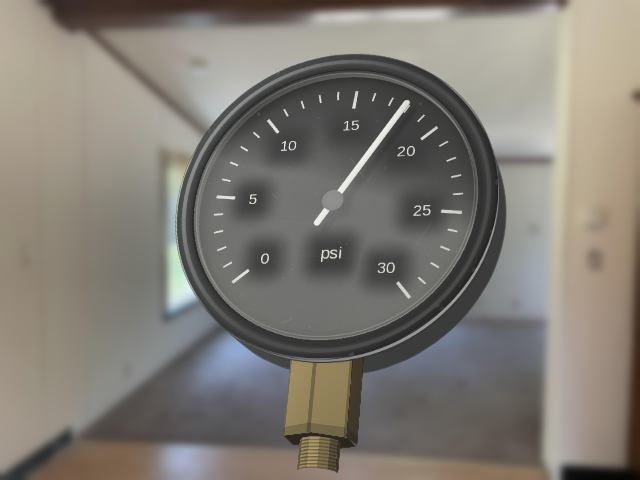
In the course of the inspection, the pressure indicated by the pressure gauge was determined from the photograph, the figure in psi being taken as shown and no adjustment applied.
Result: 18 psi
